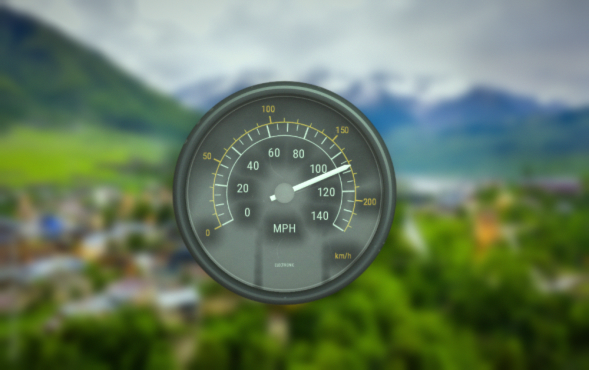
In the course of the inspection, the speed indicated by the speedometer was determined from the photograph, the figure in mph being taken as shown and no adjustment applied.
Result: 107.5 mph
